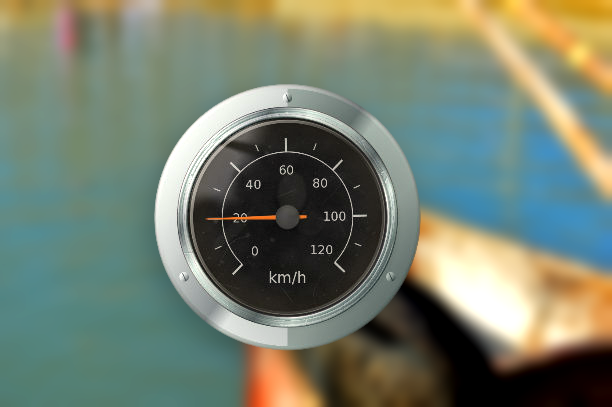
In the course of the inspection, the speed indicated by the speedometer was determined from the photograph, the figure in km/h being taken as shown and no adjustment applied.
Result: 20 km/h
